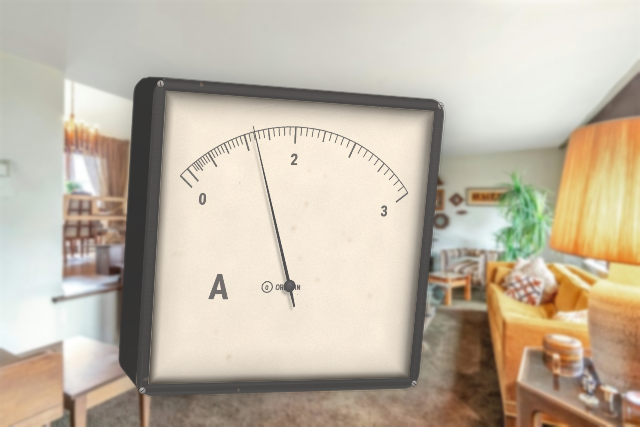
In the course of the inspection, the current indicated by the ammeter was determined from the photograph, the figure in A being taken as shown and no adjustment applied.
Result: 1.6 A
